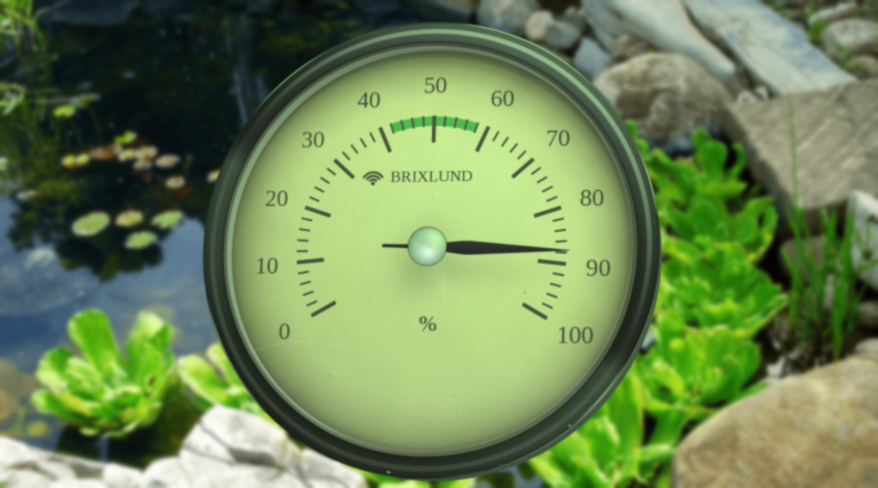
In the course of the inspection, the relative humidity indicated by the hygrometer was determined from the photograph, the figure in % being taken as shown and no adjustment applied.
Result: 88 %
